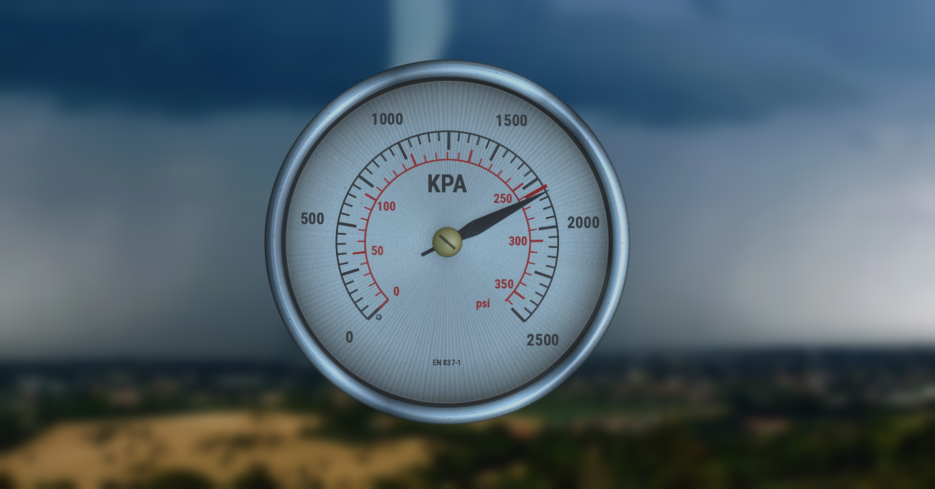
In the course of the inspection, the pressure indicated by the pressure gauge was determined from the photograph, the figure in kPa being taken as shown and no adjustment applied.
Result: 1825 kPa
